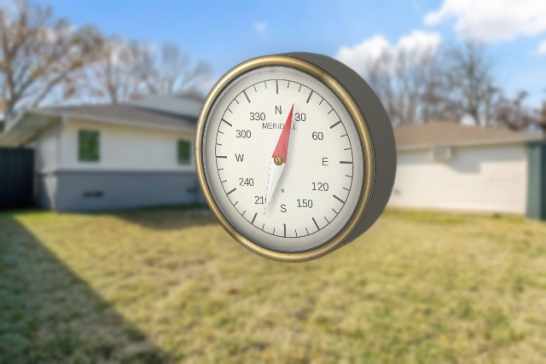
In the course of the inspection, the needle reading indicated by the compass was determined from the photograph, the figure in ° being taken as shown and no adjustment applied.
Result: 20 °
